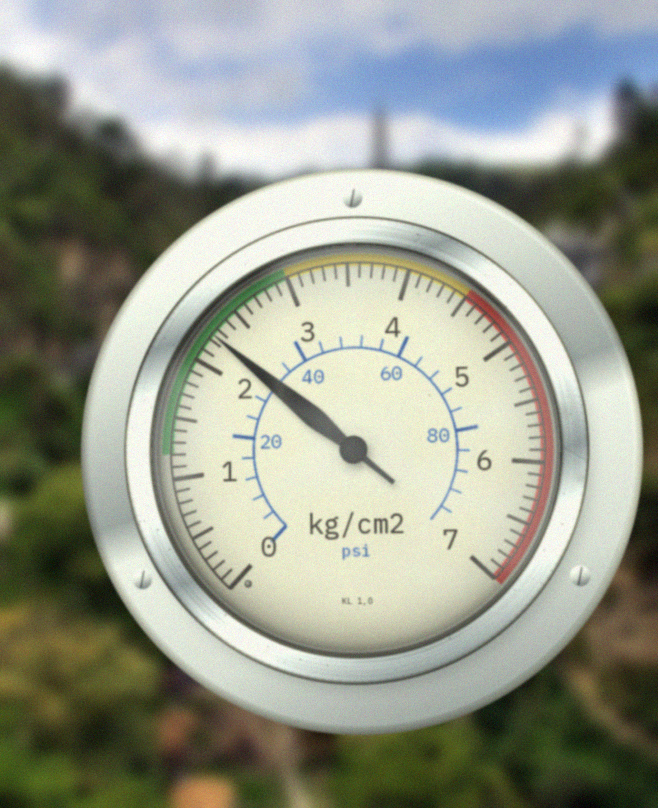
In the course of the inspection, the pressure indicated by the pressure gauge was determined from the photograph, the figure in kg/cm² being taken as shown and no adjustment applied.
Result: 2.25 kg/cm²
